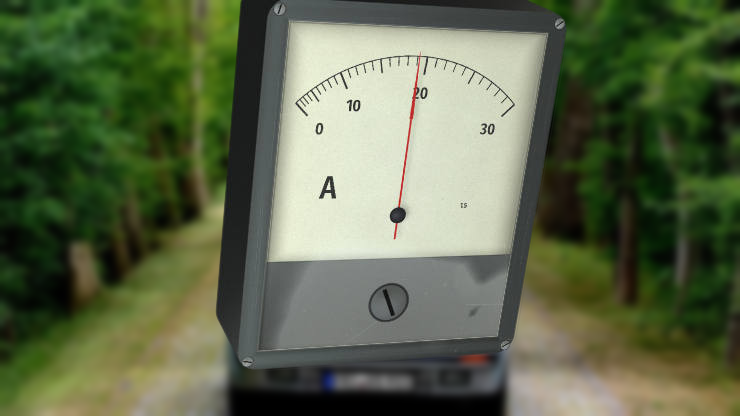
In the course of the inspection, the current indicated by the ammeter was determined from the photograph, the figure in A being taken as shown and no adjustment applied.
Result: 19 A
